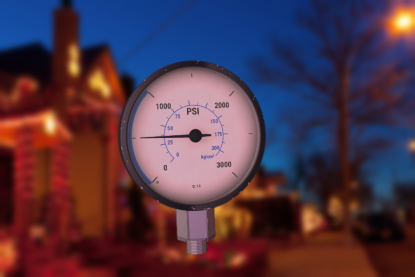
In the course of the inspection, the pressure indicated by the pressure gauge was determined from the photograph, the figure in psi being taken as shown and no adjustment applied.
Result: 500 psi
